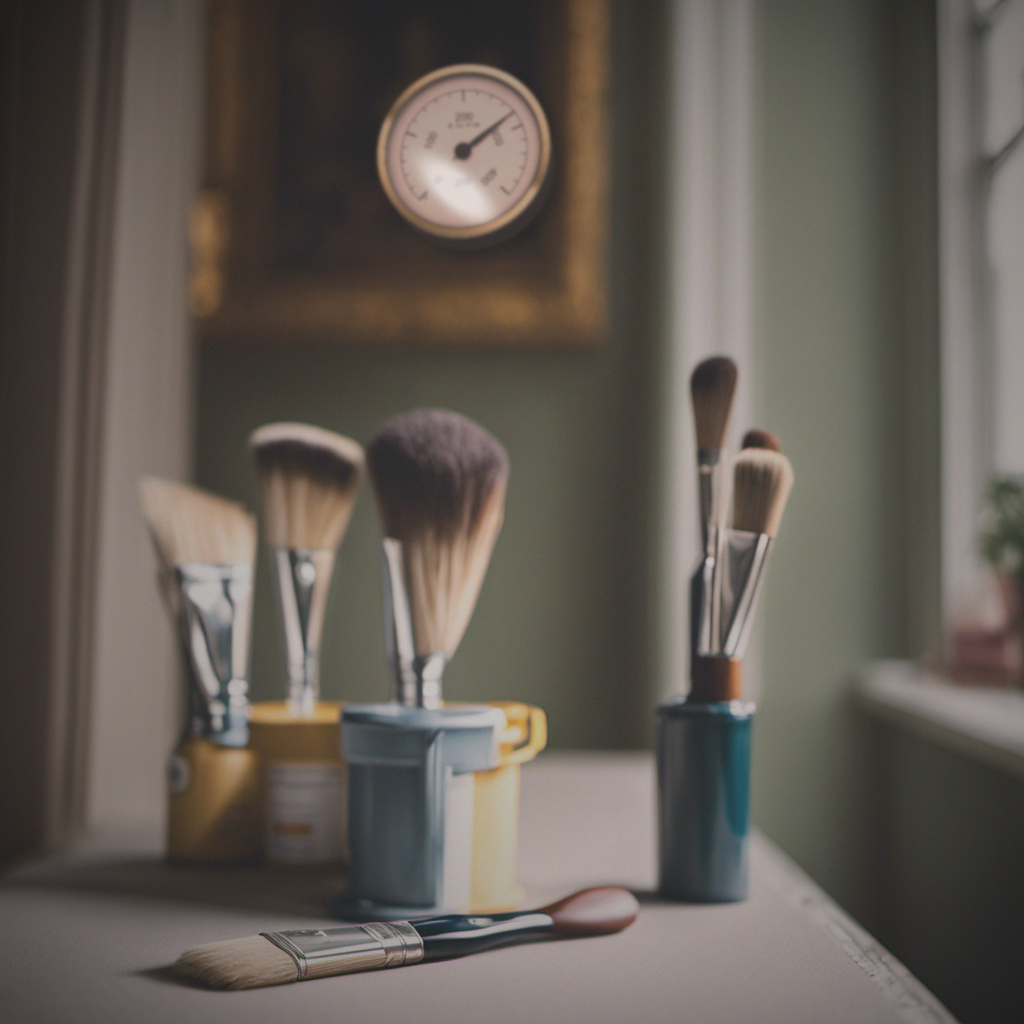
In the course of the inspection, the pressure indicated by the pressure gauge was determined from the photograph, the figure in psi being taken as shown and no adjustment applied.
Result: 280 psi
